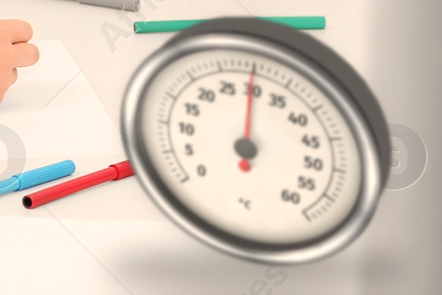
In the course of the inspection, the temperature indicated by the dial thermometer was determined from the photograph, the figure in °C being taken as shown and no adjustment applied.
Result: 30 °C
